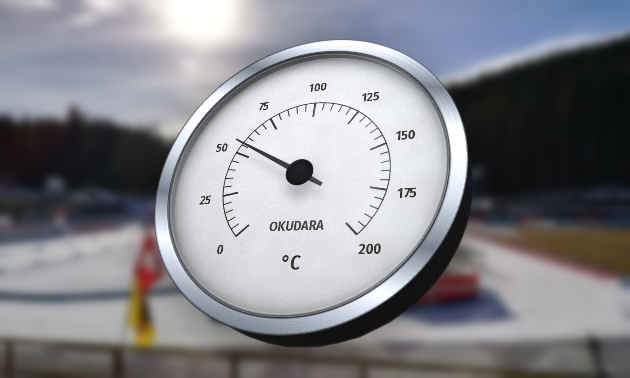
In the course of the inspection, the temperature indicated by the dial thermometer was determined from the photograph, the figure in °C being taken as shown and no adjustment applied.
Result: 55 °C
